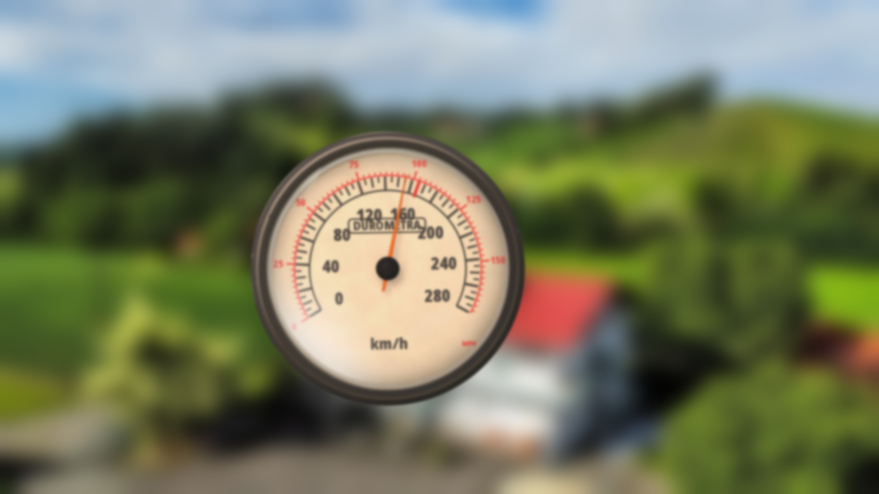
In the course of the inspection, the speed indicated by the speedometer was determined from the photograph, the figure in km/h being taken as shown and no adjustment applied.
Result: 155 km/h
